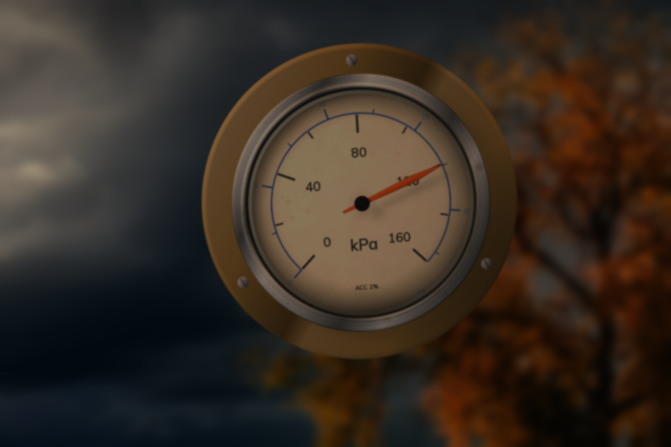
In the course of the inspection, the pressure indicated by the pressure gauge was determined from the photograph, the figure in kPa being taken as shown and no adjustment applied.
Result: 120 kPa
